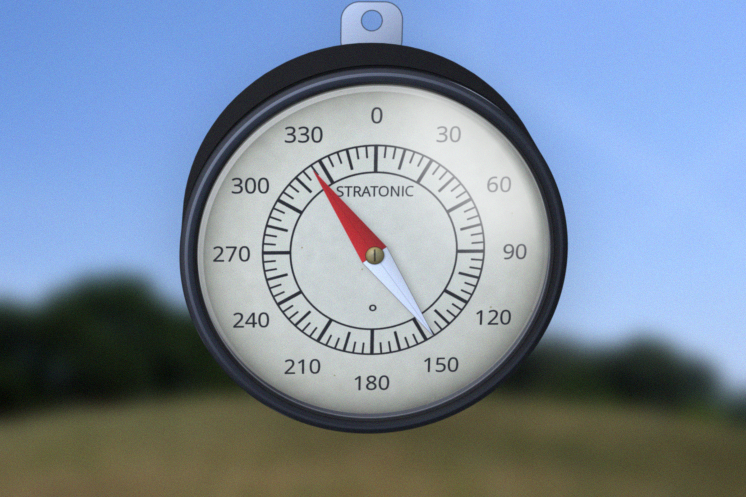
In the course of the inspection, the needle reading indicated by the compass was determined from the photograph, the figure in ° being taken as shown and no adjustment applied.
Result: 325 °
